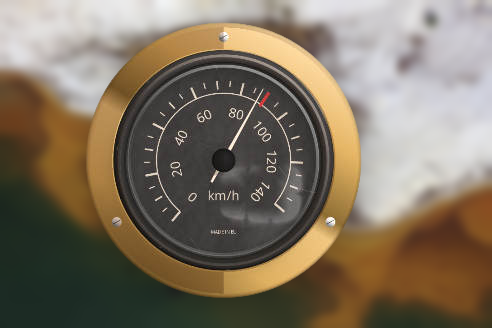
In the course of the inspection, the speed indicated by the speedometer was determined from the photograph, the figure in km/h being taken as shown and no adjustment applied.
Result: 87.5 km/h
